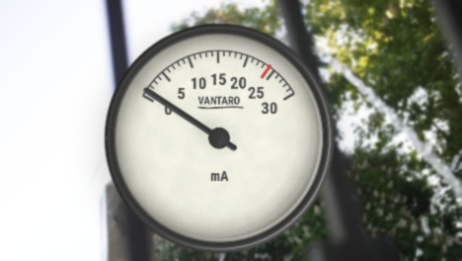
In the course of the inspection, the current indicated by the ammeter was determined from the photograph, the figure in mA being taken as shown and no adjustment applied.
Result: 1 mA
